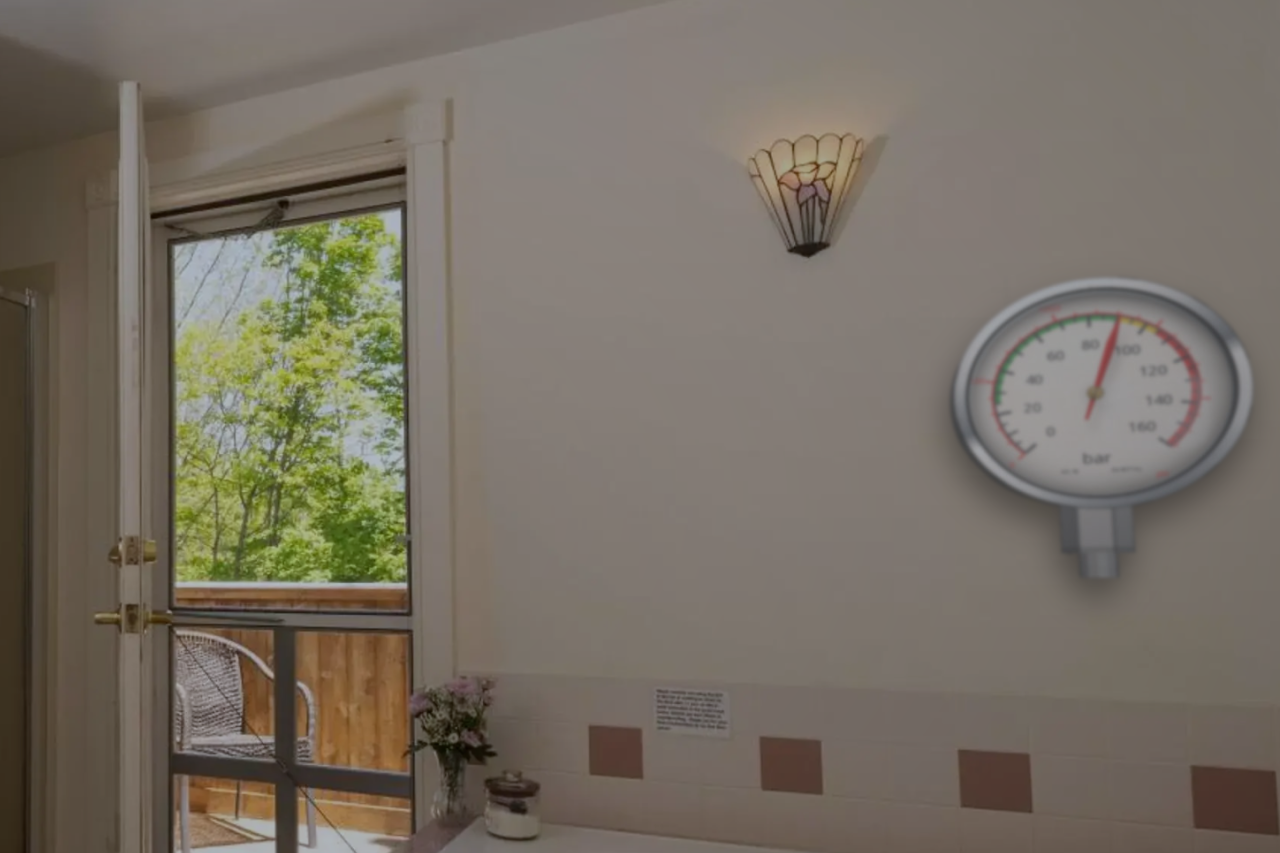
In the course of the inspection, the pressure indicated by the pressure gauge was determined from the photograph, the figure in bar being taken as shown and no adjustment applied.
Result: 90 bar
